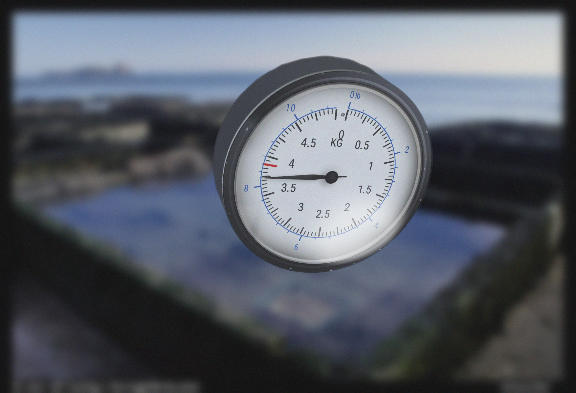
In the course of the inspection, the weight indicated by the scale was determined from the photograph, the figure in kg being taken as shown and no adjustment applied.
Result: 3.75 kg
